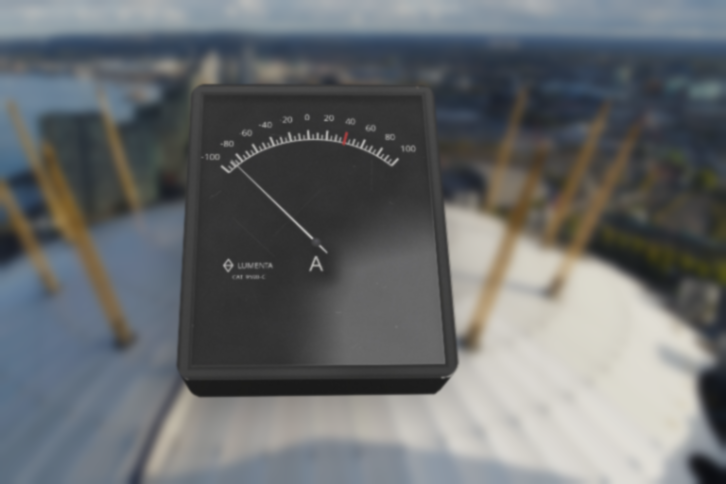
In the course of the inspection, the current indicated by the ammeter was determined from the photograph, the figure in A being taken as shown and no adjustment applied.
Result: -90 A
